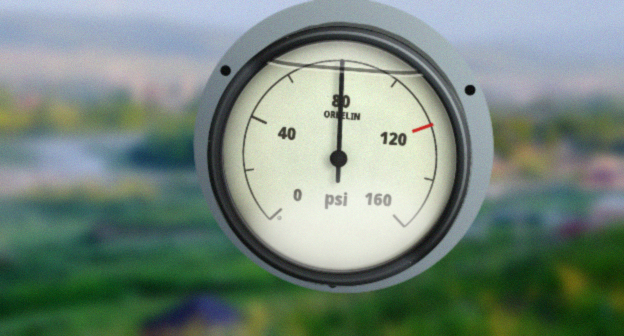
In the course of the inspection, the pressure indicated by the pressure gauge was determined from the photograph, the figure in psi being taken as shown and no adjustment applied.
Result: 80 psi
